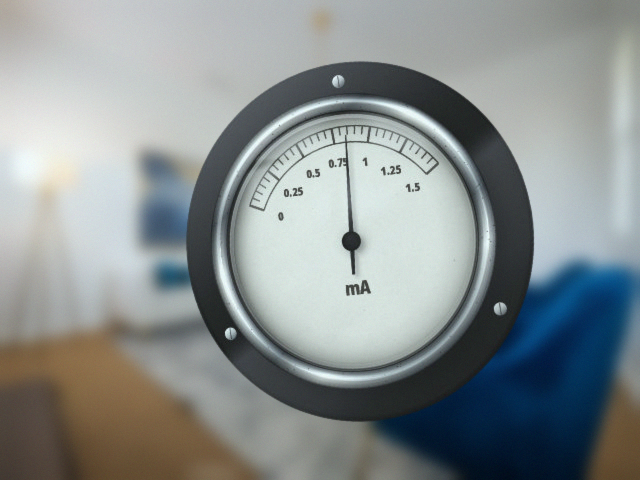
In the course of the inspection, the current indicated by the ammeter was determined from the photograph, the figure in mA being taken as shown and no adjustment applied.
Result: 0.85 mA
